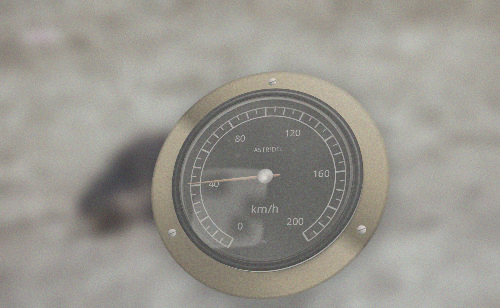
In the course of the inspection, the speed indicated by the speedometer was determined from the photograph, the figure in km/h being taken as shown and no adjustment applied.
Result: 40 km/h
